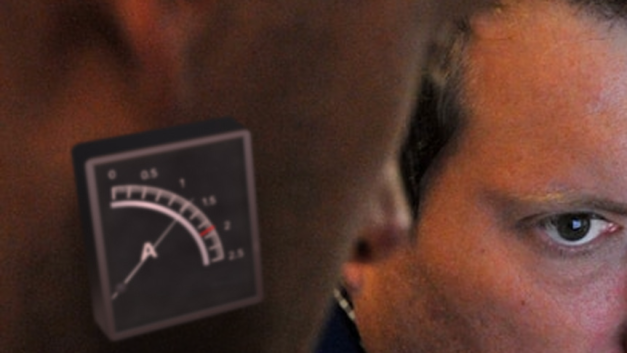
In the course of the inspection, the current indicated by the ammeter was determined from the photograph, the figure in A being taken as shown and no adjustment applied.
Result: 1.25 A
